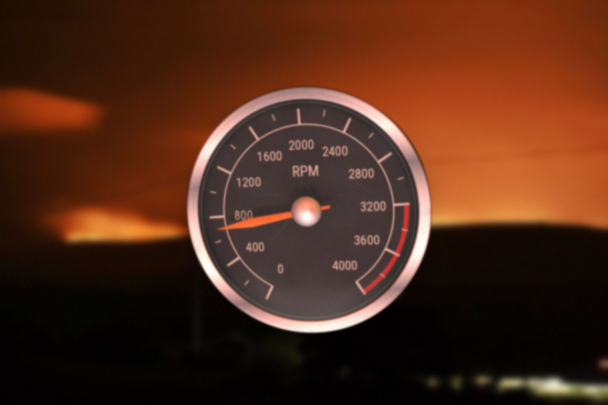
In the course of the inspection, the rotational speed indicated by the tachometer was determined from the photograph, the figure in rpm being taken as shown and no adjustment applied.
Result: 700 rpm
